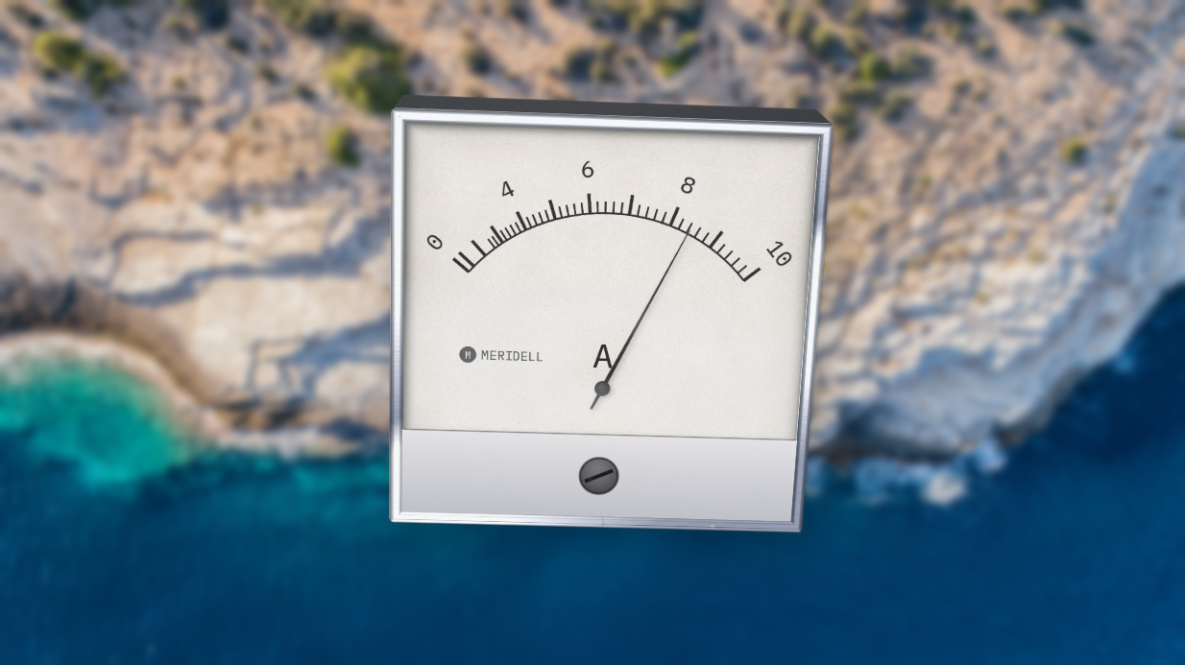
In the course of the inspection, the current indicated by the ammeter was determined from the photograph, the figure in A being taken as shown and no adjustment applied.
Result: 8.4 A
